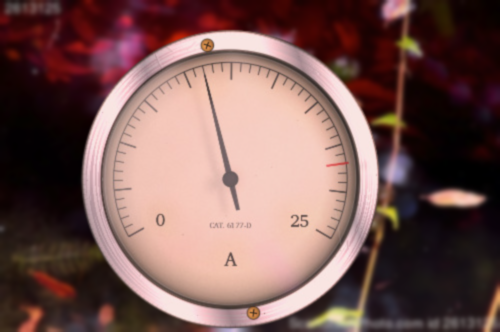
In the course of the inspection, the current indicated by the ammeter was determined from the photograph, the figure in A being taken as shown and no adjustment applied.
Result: 11 A
